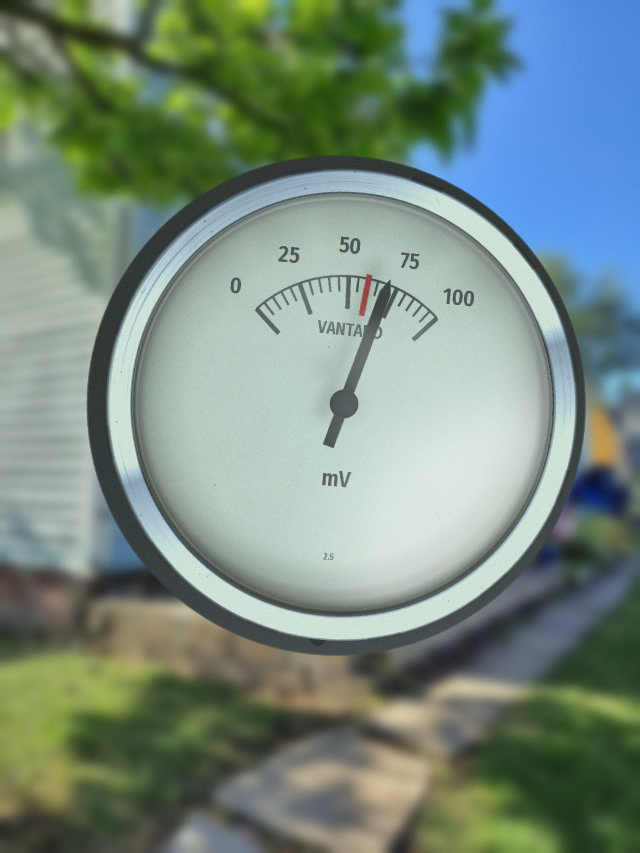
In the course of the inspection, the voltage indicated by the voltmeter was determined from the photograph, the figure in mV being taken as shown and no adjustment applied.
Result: 70 mV
